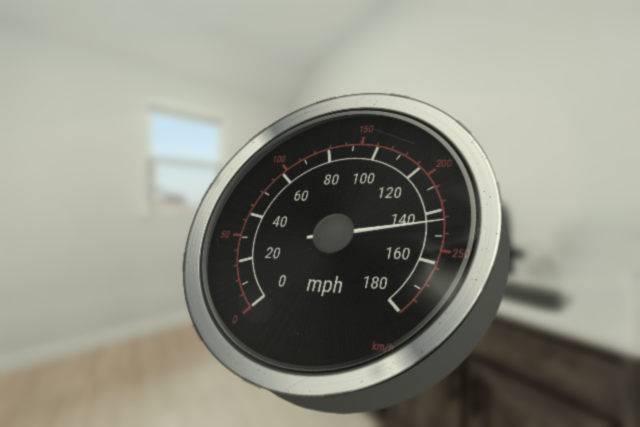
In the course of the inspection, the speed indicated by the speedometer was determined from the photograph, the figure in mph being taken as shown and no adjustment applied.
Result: 145 mph
